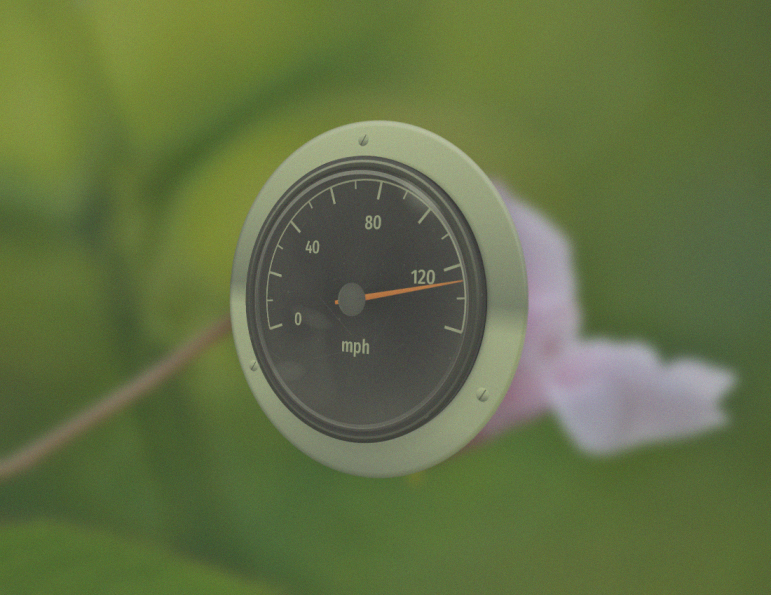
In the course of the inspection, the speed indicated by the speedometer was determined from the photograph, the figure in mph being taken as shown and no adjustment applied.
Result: 125 mph
